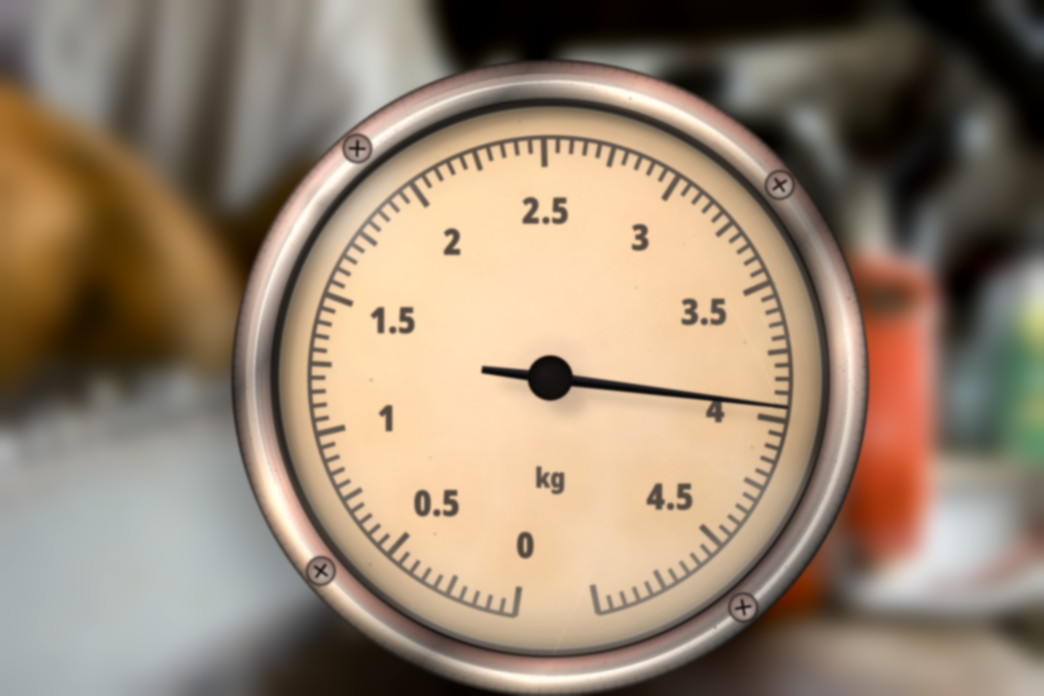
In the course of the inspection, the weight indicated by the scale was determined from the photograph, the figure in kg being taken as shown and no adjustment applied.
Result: 3.95 kg
